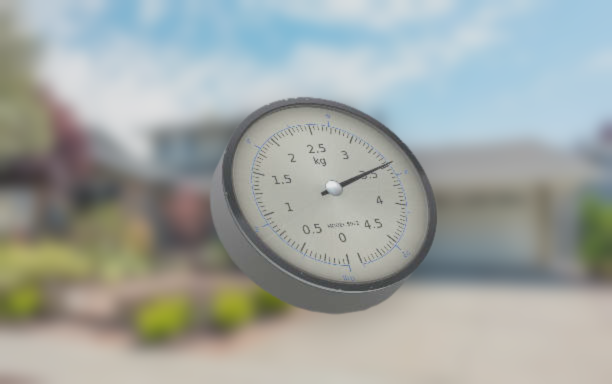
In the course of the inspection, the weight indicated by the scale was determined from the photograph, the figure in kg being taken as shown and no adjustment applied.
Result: 3.5 kg
